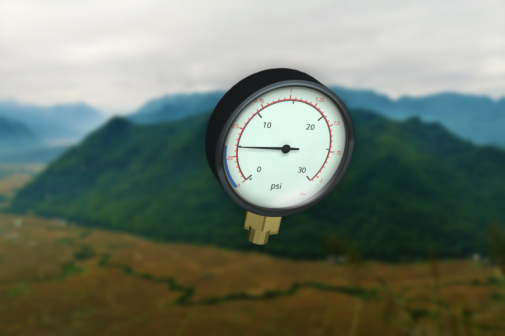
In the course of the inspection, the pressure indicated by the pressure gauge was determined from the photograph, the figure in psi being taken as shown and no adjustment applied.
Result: 5 psi
